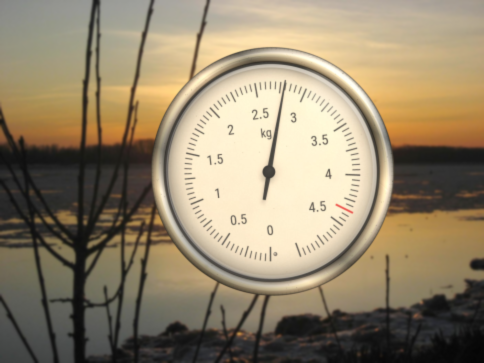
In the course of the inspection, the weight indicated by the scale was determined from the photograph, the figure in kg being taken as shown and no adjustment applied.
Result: 2.8 kg
